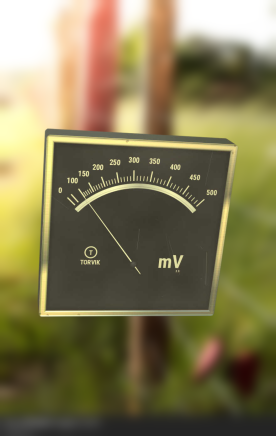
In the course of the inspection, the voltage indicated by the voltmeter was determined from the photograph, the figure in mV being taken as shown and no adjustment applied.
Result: 100 mV
